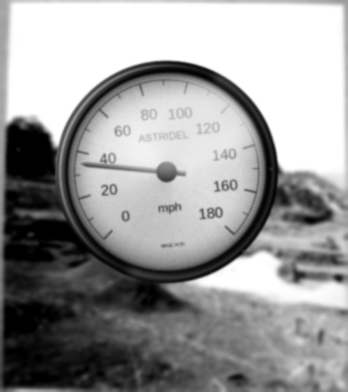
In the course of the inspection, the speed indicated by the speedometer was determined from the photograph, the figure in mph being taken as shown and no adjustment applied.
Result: 35 mph
